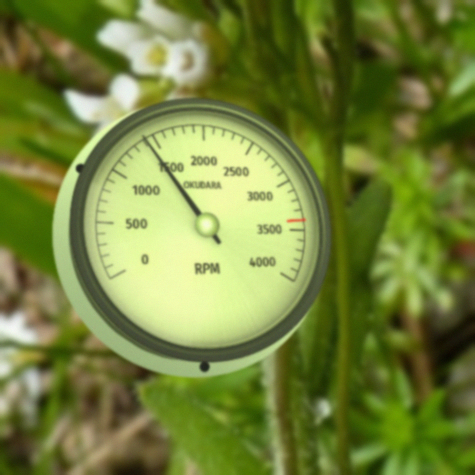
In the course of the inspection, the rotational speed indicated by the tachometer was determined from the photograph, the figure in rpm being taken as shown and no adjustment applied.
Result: 1400 rpm
